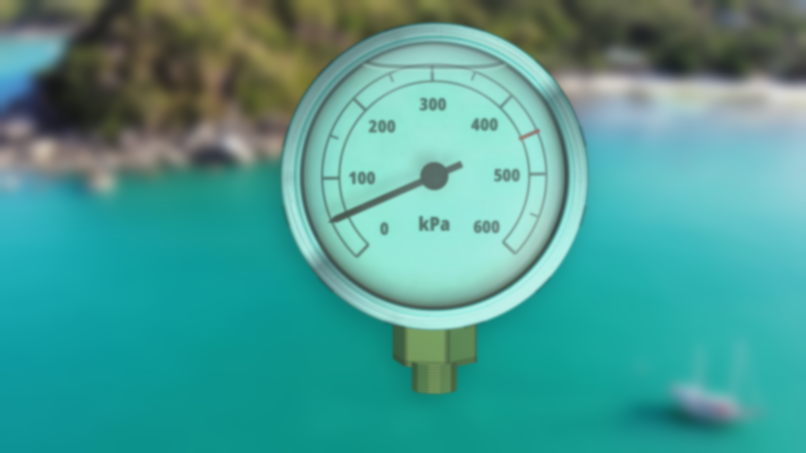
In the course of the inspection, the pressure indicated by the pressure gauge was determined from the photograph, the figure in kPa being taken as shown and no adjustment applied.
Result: 50 kPa
